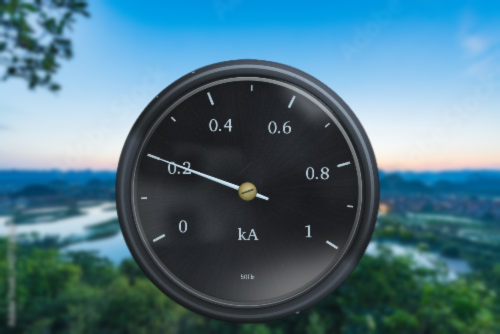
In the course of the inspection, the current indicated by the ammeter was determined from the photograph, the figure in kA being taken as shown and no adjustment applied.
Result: 0.2 kA
